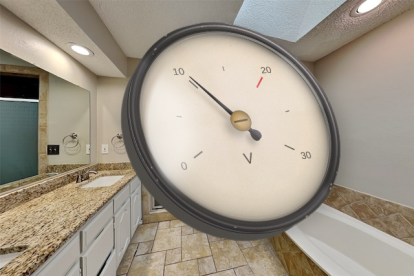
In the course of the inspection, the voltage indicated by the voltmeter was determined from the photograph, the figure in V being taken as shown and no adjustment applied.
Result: 10 V
